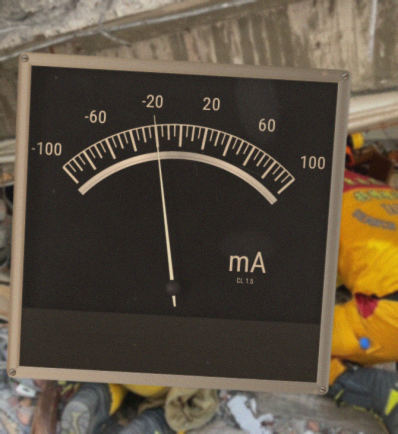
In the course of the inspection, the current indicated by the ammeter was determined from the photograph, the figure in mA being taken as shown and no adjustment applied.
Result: -20 mA
